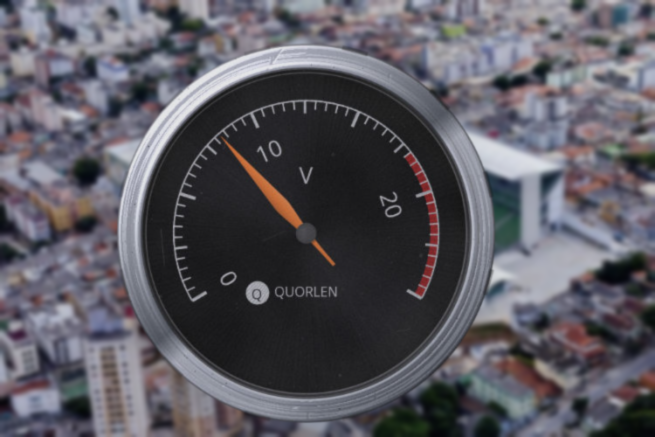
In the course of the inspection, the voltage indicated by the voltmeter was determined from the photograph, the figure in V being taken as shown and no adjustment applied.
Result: 8.25 V
